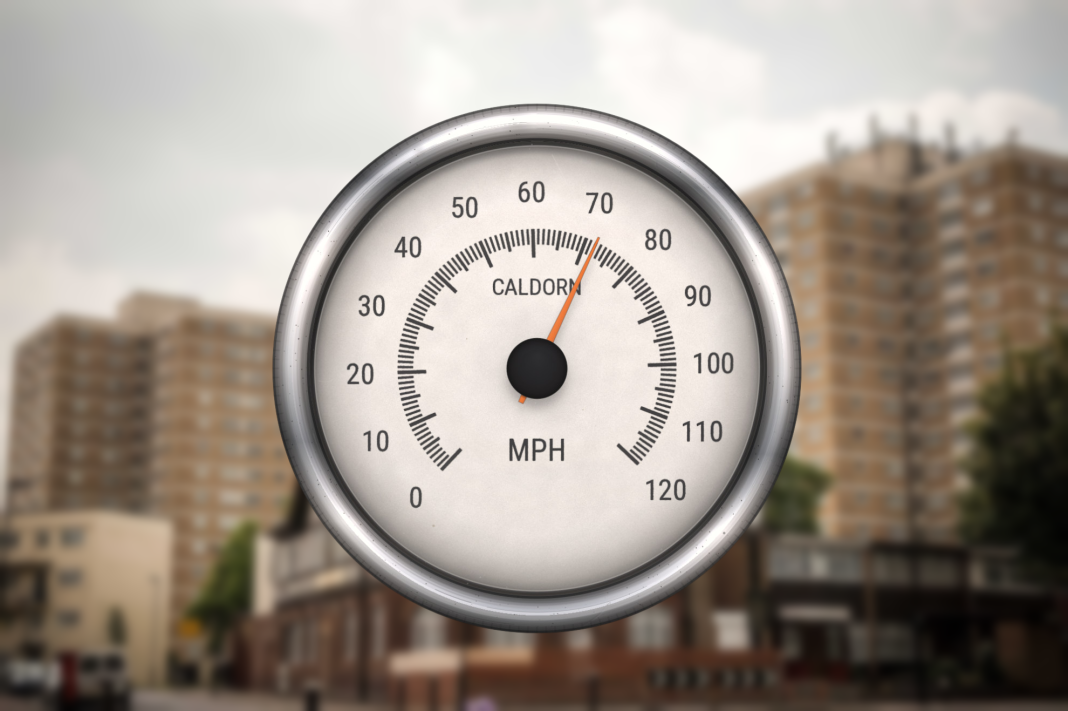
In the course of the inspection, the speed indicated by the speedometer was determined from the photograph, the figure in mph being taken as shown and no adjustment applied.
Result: 72 mph
